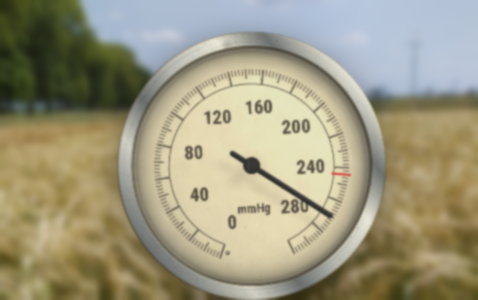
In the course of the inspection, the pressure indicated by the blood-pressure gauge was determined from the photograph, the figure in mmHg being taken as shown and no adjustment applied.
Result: 270 mmHg
